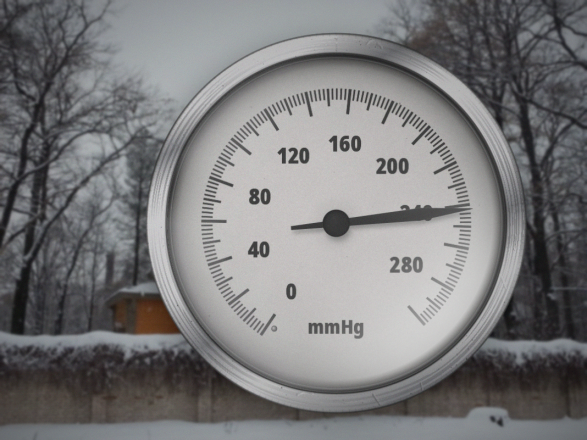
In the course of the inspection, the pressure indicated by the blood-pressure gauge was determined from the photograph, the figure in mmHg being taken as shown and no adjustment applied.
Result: 242 mmHg
